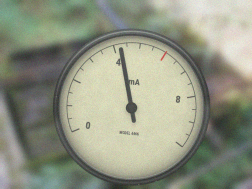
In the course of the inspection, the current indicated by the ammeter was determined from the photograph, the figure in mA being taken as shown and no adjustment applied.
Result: 4.25 mA
